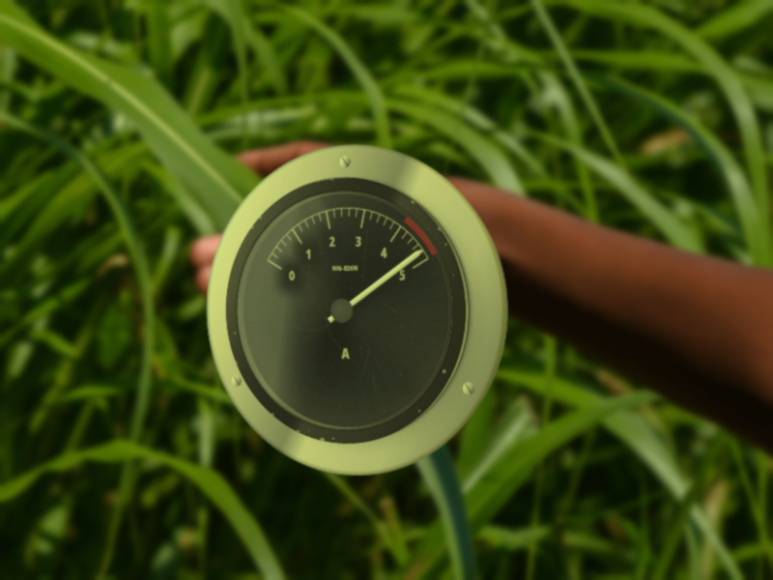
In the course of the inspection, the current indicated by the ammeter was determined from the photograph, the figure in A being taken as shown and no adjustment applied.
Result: 4.8 A
